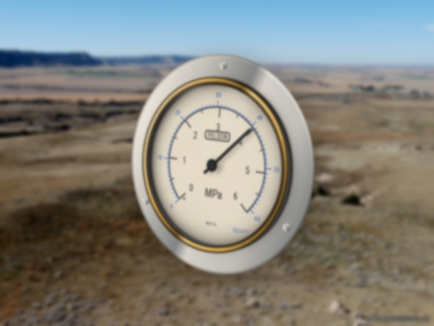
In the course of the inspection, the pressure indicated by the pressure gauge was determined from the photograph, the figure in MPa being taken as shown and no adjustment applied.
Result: 4 MPa
